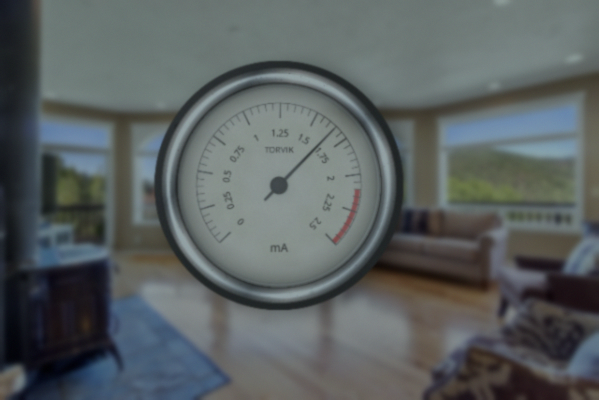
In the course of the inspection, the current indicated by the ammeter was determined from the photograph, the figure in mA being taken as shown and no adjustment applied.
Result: 1.65 mA
